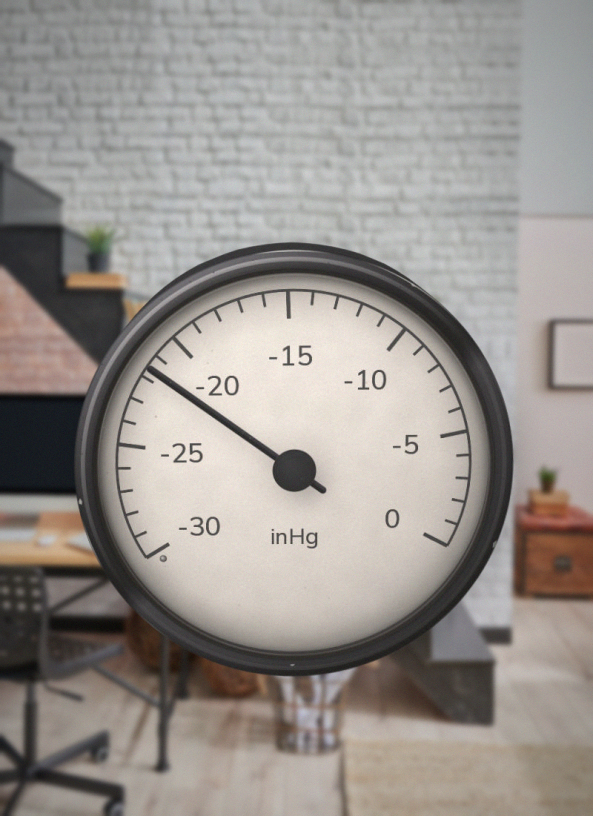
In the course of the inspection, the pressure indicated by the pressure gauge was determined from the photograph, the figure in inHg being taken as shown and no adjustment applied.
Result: -21.5 inHg
